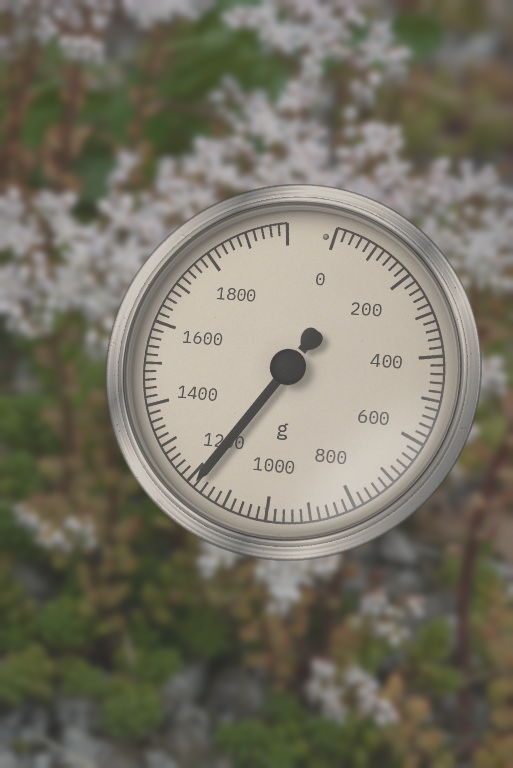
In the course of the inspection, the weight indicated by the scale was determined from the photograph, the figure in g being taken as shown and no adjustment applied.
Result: 1180 g
